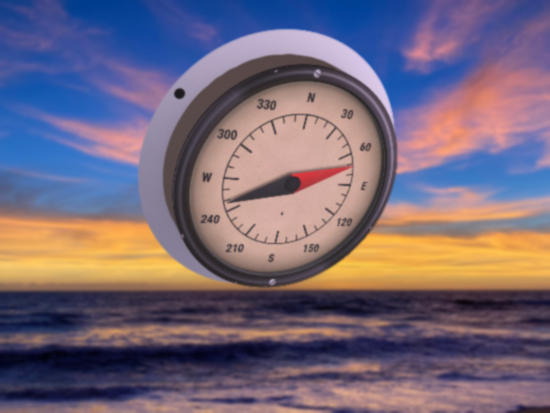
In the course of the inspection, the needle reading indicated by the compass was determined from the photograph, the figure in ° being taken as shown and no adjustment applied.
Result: 70 °
